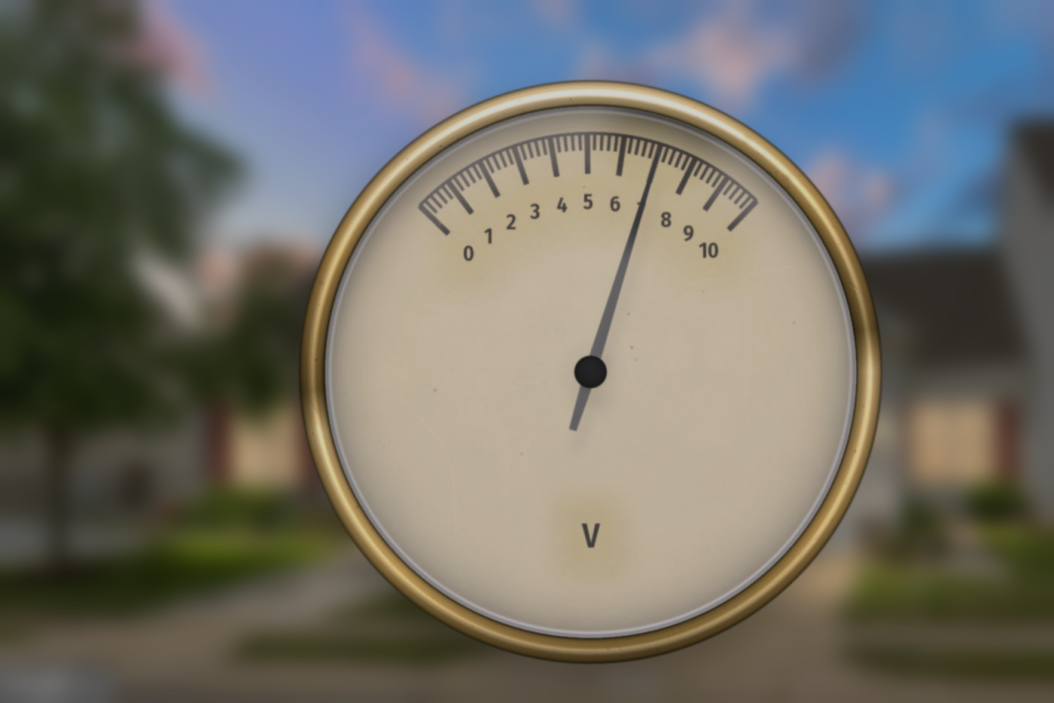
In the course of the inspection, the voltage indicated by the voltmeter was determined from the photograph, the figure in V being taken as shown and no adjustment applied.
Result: 7 V
